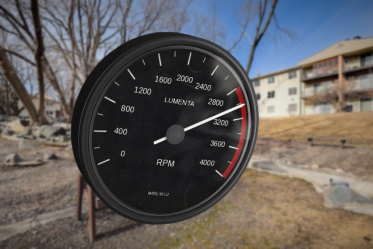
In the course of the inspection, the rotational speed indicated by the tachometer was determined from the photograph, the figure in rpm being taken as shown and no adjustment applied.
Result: 3000 rpm
